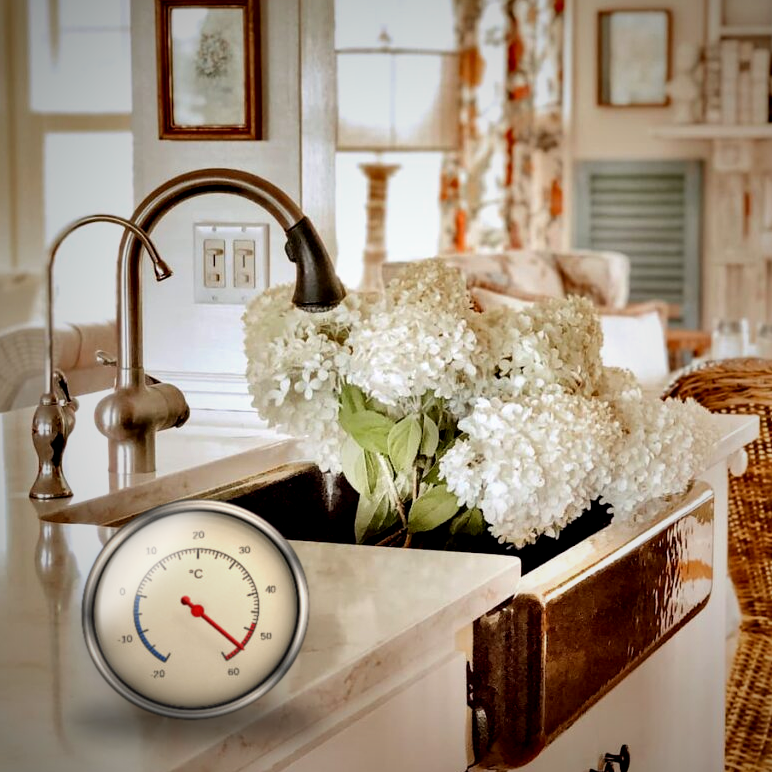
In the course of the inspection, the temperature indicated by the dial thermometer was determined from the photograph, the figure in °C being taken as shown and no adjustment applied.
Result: 55 °C
